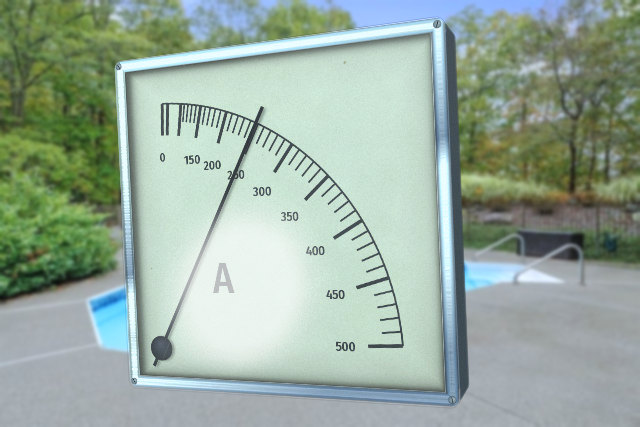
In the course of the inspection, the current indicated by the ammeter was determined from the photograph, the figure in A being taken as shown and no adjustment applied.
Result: 250 A
